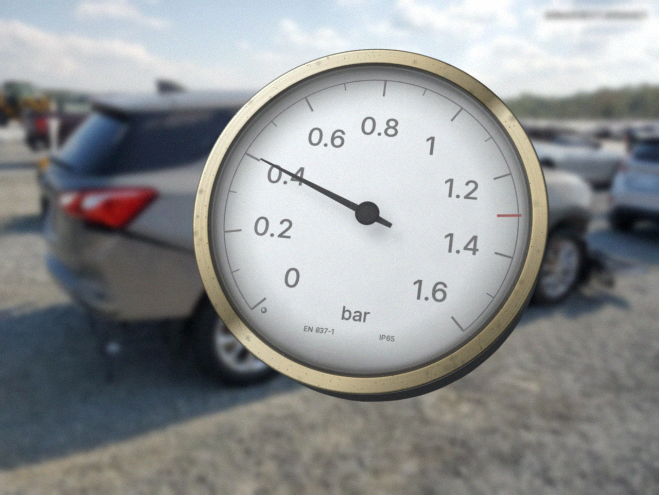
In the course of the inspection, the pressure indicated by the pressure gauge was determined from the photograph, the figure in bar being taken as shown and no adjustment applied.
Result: 0.4 bar
